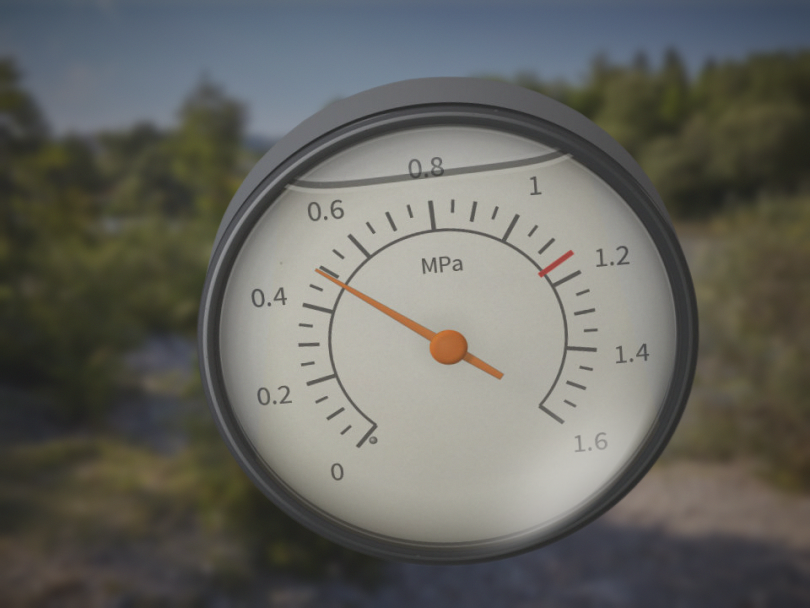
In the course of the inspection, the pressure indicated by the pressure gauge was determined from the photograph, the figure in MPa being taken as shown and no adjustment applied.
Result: 0.5 MPa
